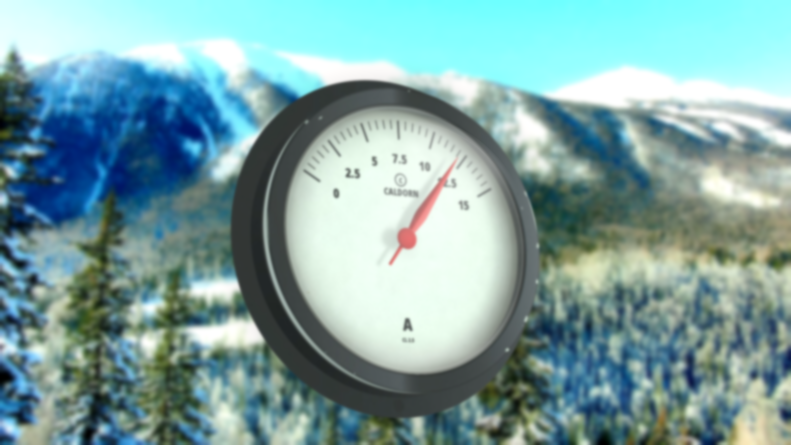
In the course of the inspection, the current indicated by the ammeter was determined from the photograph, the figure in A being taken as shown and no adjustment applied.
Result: 12 A
